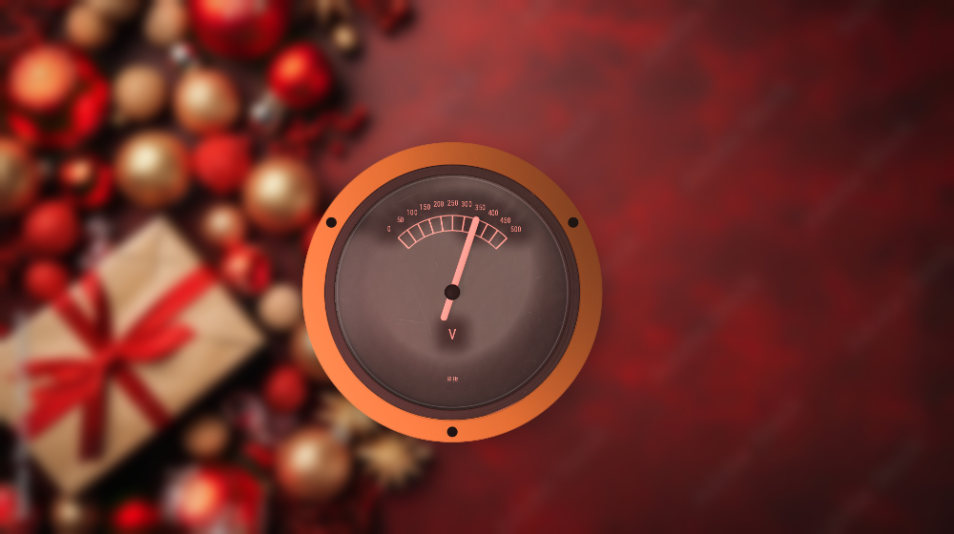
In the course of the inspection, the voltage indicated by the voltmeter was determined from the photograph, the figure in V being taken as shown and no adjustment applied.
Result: 350 V
